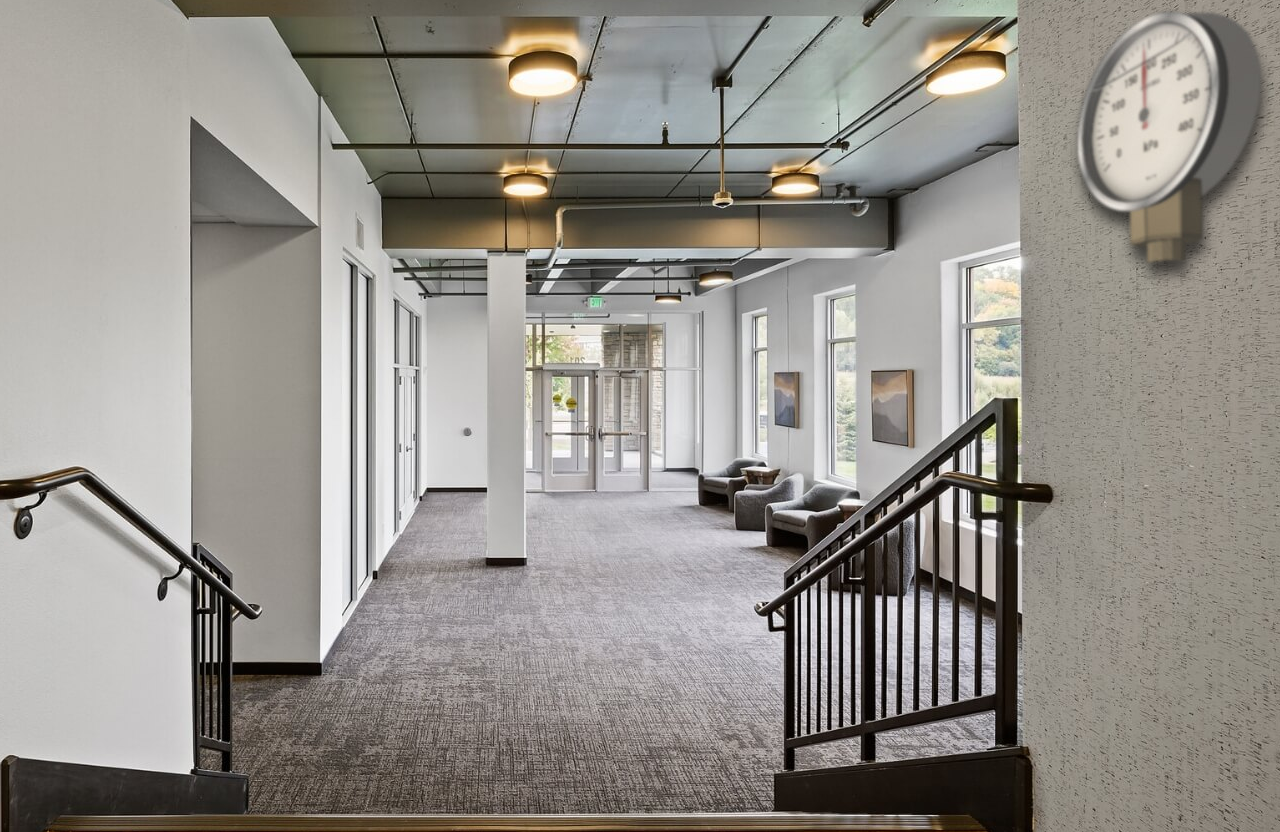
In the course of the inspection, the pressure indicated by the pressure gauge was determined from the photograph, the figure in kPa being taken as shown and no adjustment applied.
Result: 200 kPa
